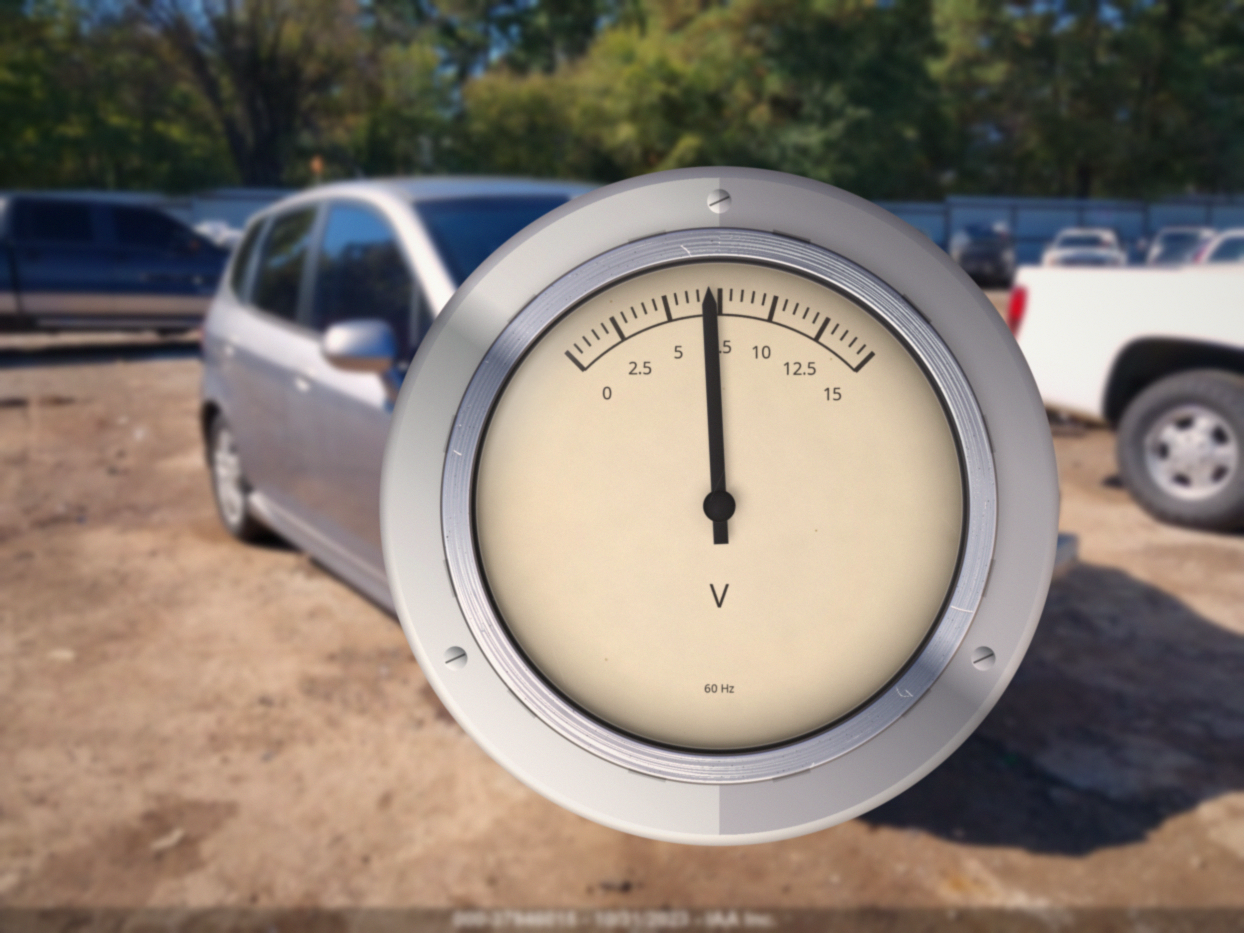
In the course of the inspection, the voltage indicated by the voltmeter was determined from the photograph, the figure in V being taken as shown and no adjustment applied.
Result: 7 V
